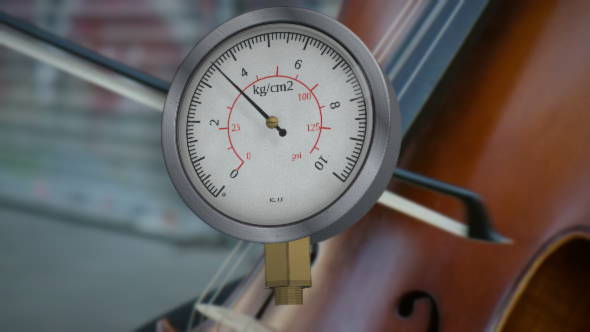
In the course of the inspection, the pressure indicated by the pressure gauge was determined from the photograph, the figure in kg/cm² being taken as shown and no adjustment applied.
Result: 3.5 kg/cm²
